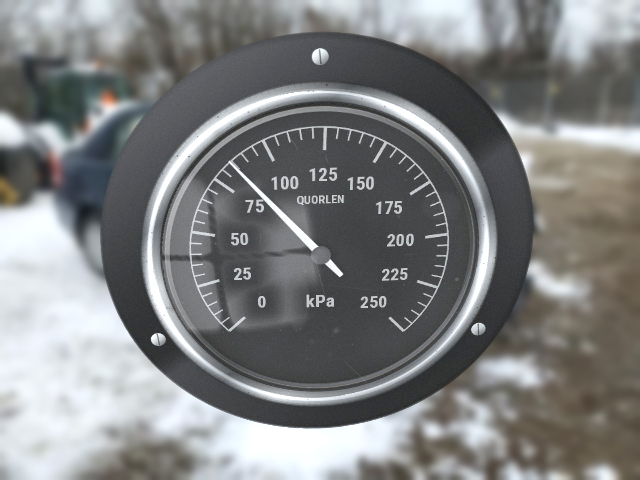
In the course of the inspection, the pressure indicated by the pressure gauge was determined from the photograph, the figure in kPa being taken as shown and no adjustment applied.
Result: 85 kPa
